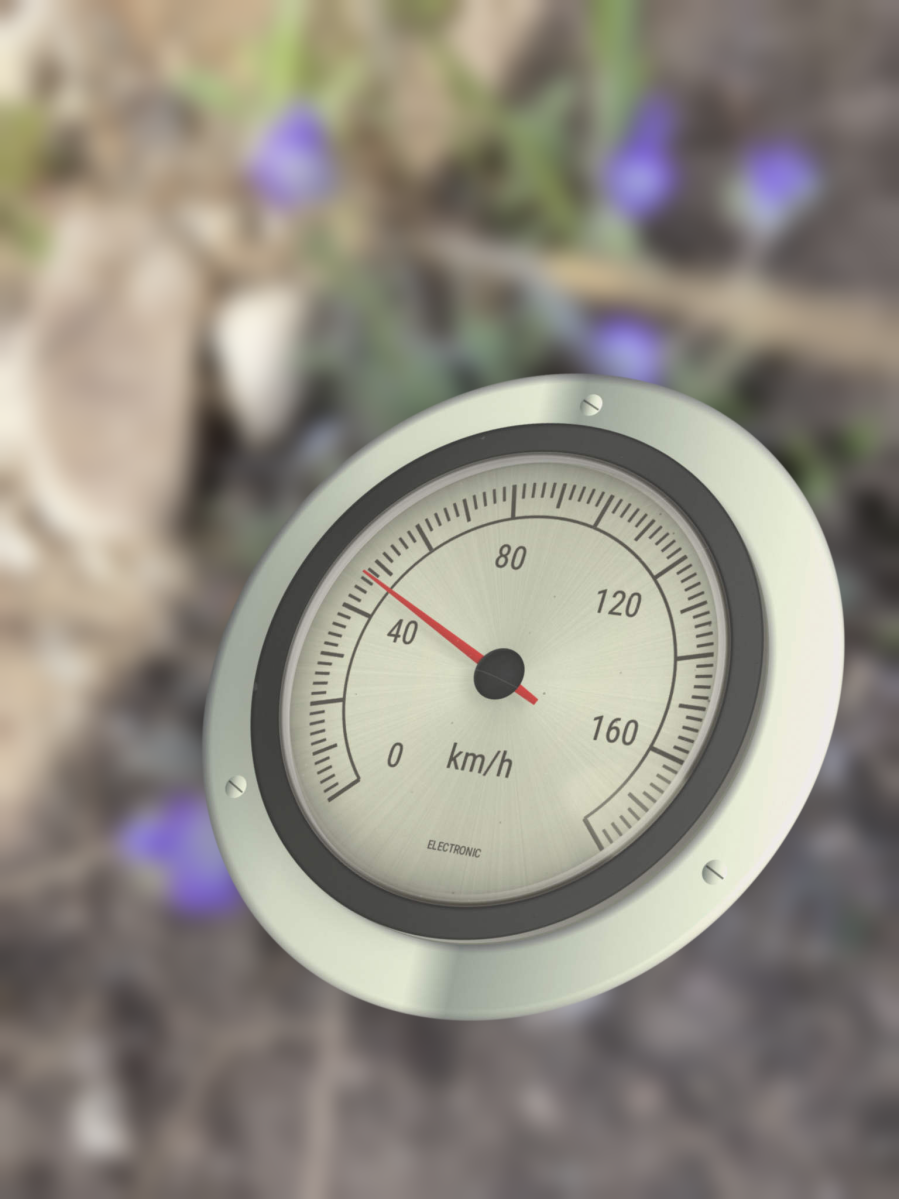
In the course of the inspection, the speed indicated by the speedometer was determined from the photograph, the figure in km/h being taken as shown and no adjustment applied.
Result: 47 km/h
